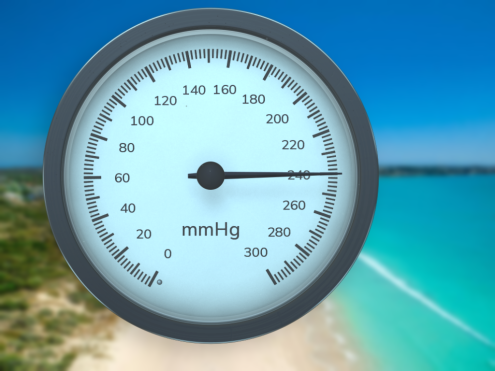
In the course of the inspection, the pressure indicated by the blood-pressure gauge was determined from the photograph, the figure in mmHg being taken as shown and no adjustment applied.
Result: 240 mmHg
